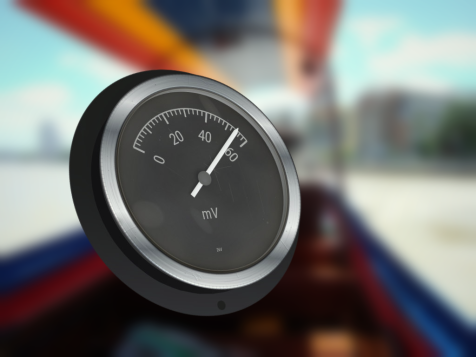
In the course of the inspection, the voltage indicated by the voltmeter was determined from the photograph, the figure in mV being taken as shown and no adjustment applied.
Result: 54 mV
